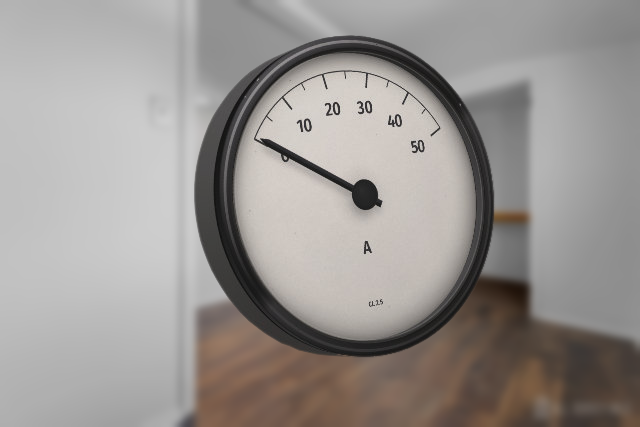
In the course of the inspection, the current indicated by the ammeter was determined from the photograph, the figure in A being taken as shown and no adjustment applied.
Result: 0 A
